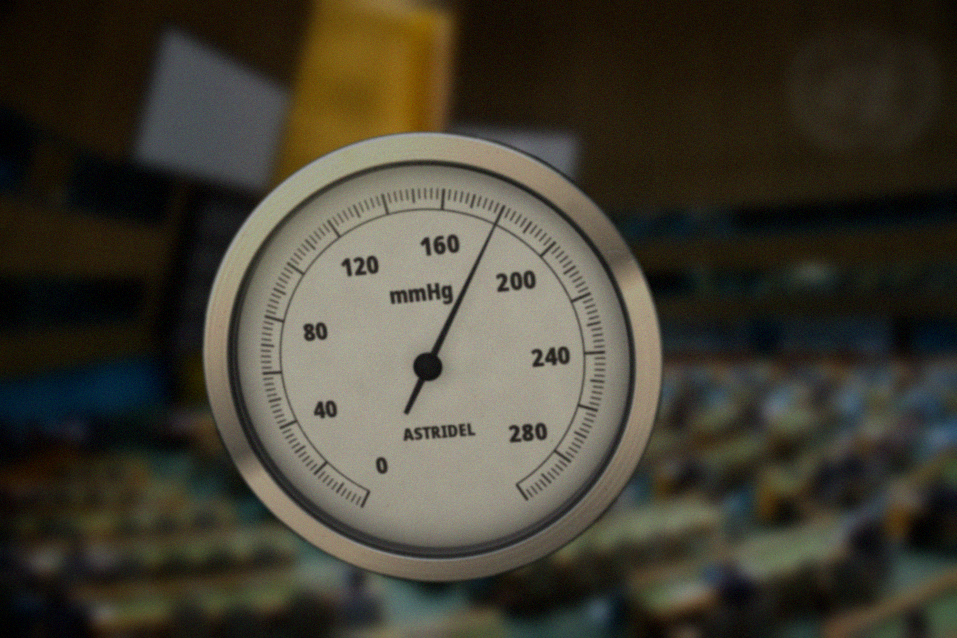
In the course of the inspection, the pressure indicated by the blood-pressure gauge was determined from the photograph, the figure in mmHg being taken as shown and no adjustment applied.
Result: 180 mmHg
